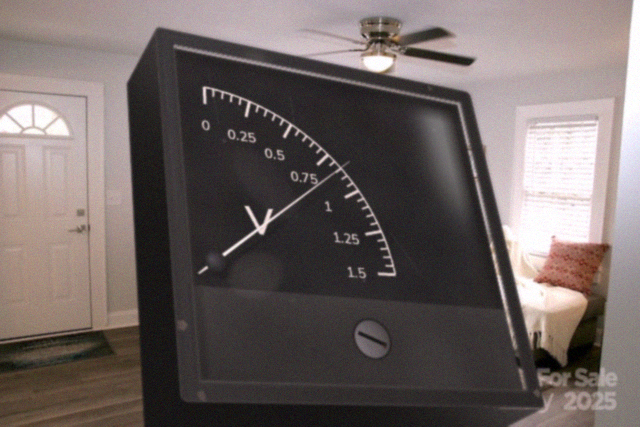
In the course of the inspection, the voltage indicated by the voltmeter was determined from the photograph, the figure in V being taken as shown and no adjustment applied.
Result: 0.85 V
